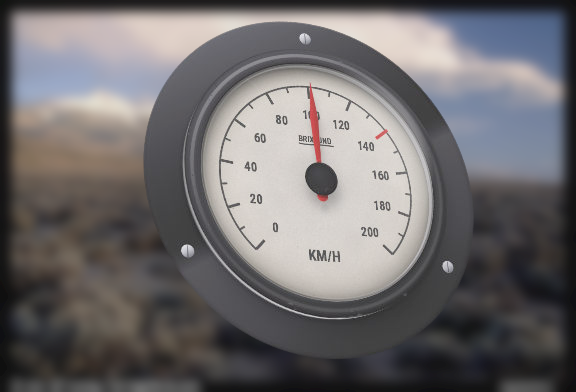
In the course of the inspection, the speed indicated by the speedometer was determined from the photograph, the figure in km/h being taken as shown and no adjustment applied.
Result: 100 km/h
